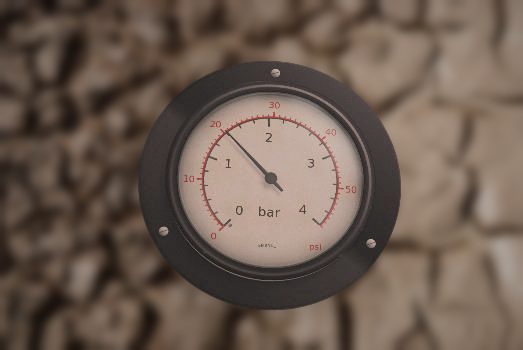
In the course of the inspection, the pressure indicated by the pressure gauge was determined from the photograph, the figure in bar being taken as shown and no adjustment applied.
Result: 1.4 bar
